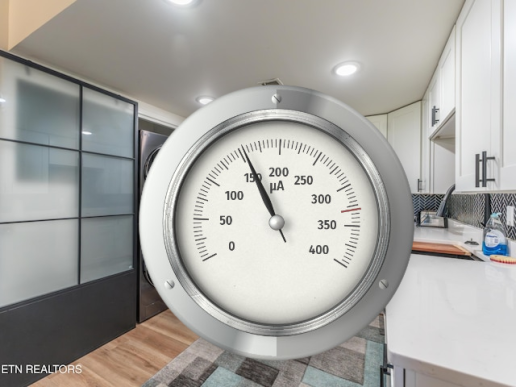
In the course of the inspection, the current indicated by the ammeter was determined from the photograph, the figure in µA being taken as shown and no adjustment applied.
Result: 155 µA
